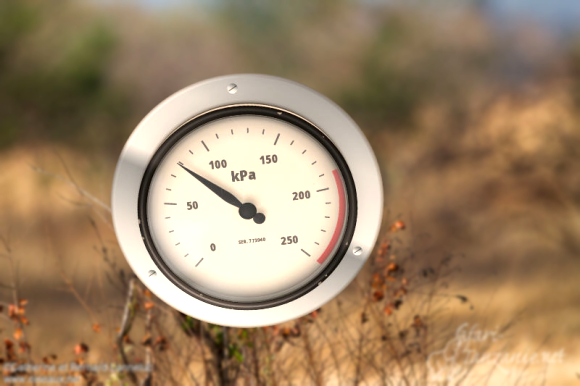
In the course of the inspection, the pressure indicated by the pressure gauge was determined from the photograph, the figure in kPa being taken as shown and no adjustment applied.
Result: 80 kPa
